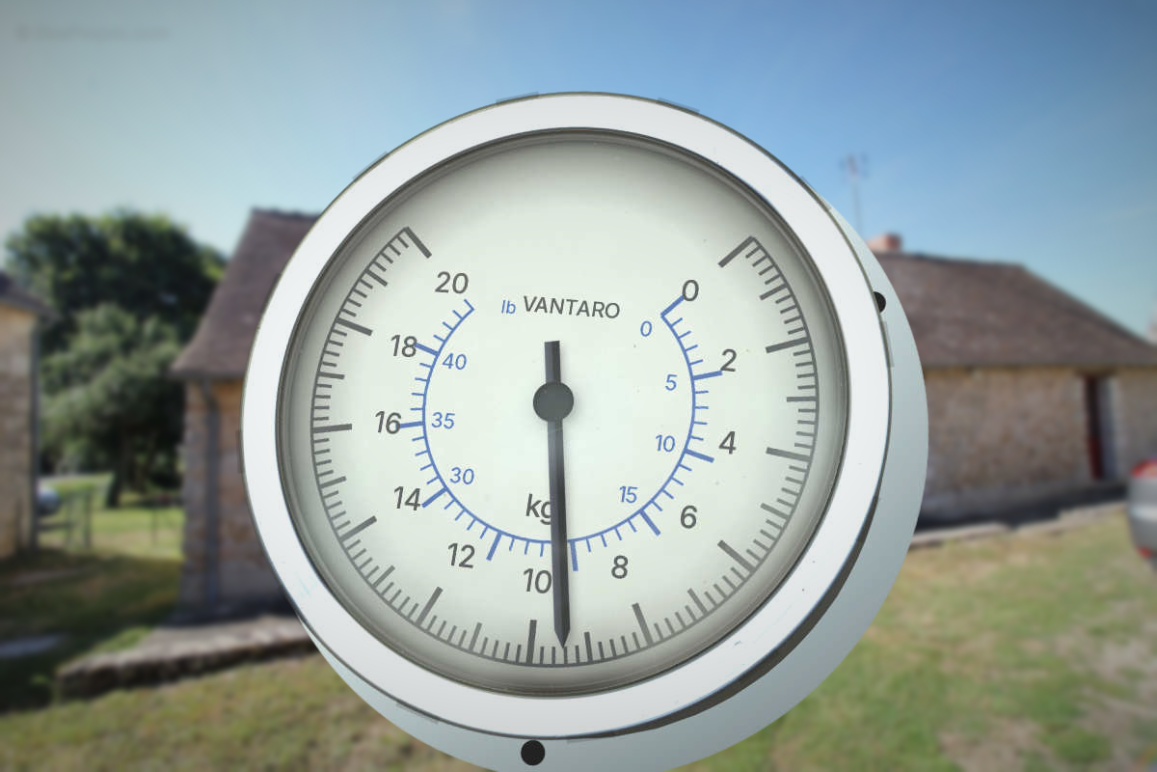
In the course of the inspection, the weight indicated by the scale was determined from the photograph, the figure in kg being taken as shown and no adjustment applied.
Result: 9.4 kg
